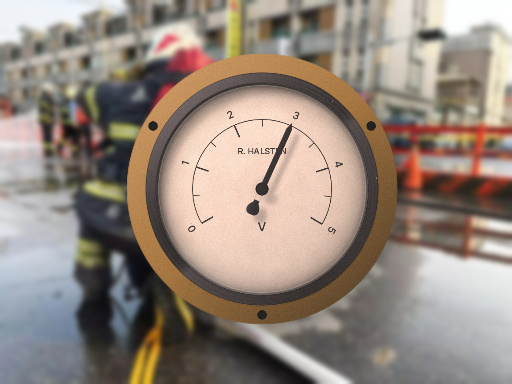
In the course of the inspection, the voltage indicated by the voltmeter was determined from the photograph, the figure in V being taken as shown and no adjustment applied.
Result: 3 V
